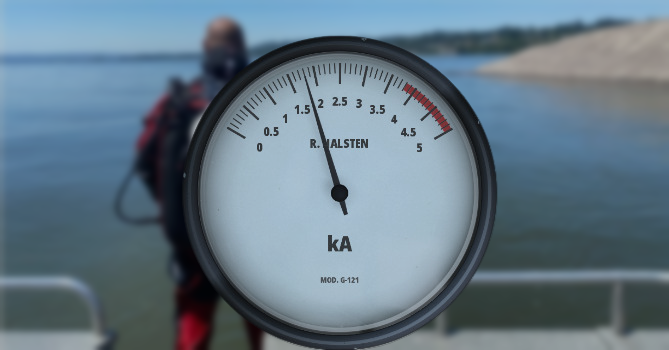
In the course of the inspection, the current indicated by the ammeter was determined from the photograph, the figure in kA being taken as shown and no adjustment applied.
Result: 1.8 kA
